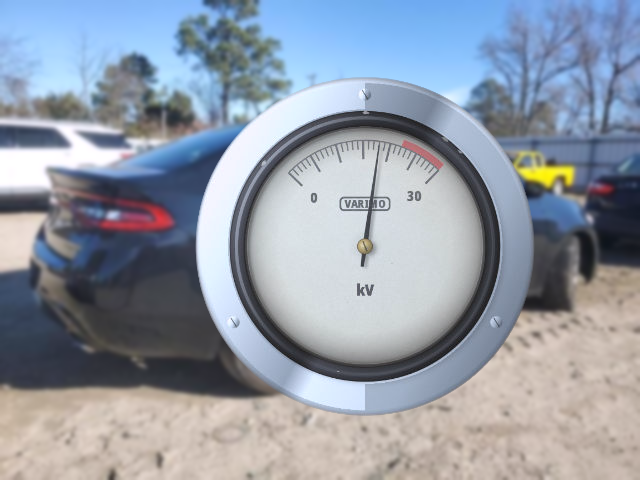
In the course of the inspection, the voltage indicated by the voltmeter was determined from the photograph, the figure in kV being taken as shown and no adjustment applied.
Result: 18 kV
